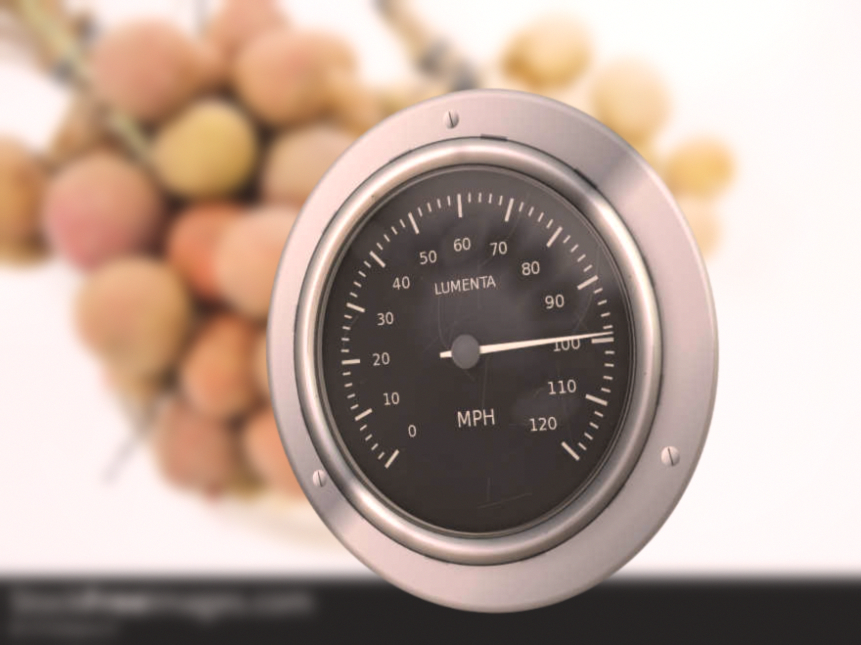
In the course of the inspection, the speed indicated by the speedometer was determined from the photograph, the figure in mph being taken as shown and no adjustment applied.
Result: 99 mph
